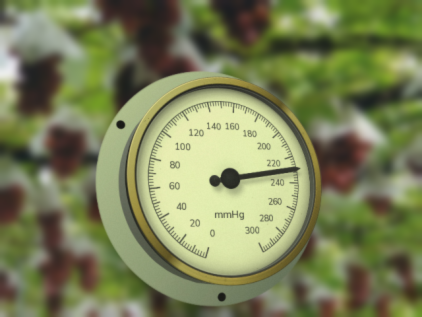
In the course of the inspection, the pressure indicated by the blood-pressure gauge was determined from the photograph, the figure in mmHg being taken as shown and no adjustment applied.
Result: 230 mmHg
